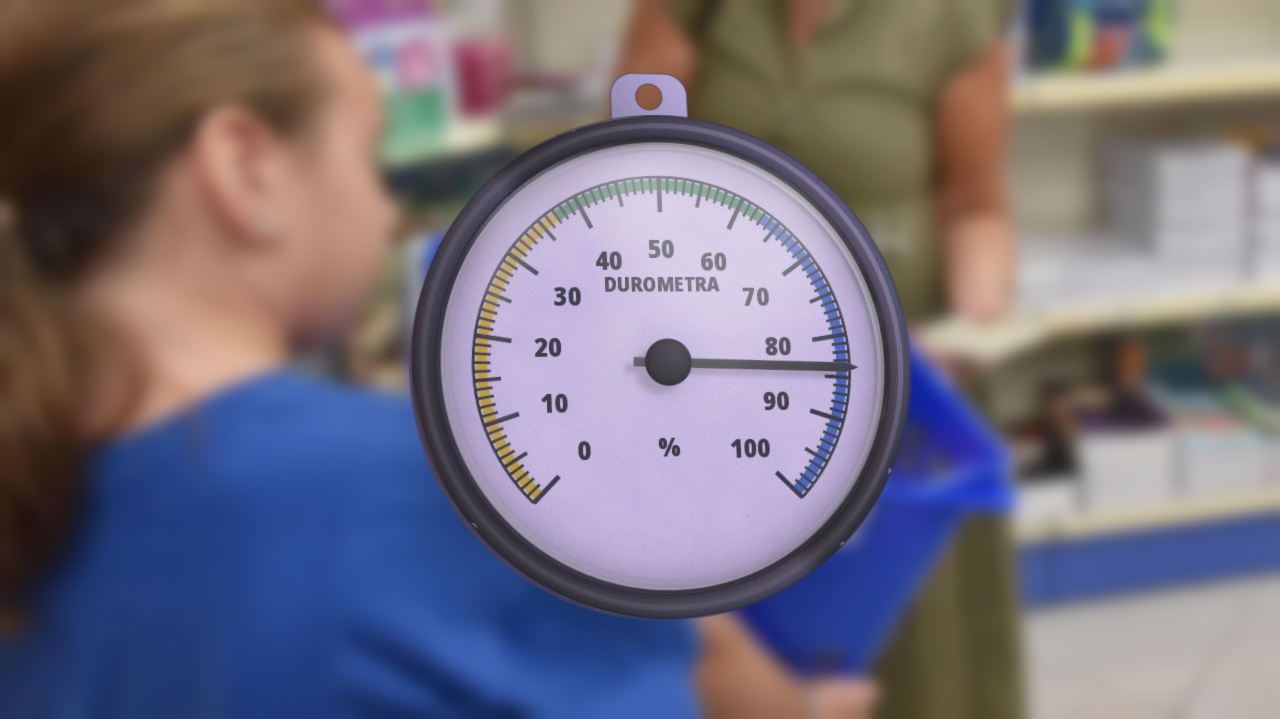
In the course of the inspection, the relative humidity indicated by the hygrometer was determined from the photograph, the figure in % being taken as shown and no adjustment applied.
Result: 84 %
